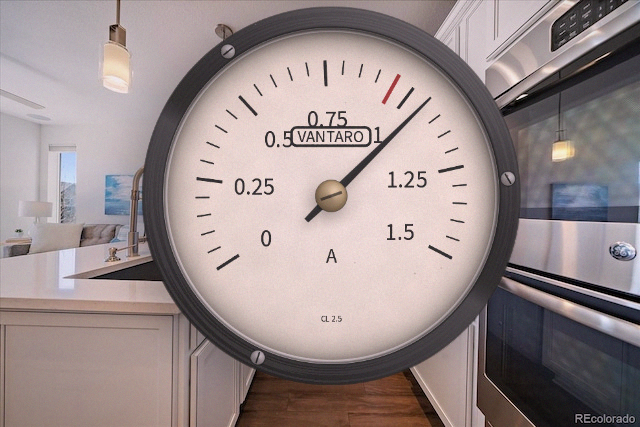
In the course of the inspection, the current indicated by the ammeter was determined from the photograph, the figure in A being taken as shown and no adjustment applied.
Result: 1.05 A
